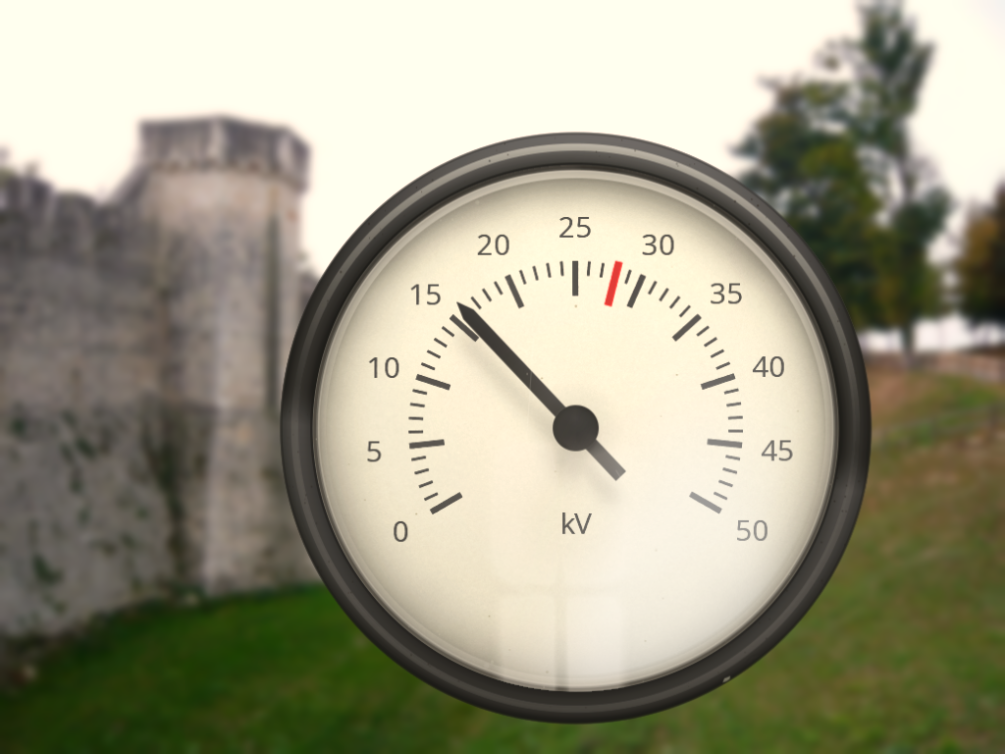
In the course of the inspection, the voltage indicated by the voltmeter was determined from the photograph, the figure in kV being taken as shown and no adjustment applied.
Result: 16 kV
